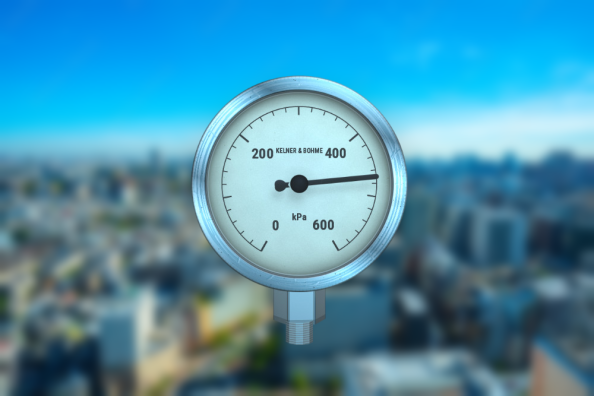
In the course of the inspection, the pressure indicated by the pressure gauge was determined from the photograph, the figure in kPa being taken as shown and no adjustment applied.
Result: 470 kPa
